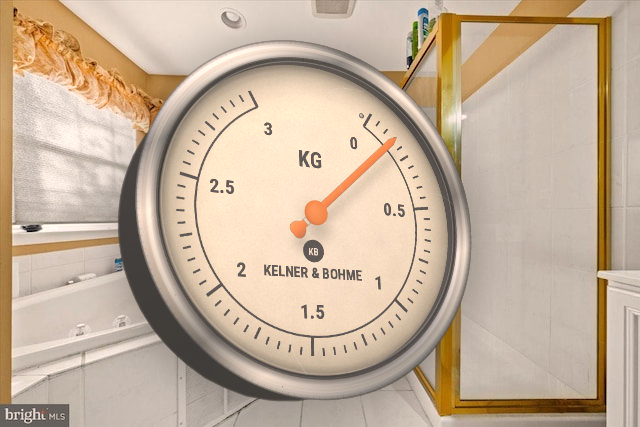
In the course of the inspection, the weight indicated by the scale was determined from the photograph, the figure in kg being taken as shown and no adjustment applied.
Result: 0.15 kg
